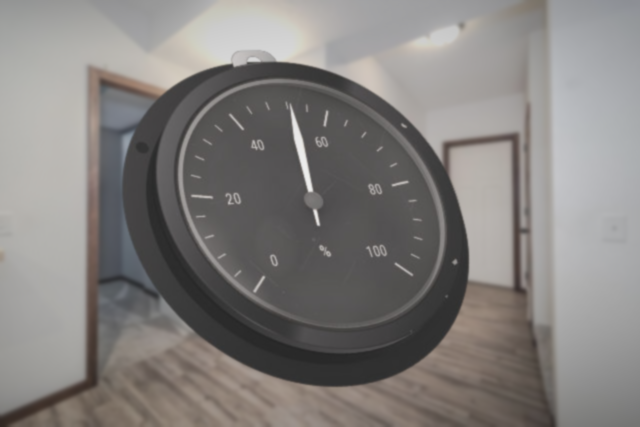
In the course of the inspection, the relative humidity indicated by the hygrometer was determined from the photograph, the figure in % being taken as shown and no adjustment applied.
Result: 52 %
